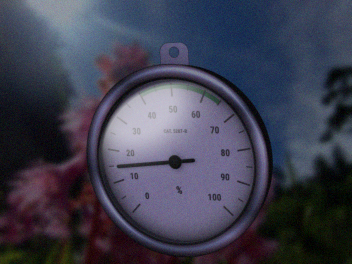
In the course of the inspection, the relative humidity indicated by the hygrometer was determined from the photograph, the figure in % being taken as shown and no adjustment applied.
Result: 15 %
